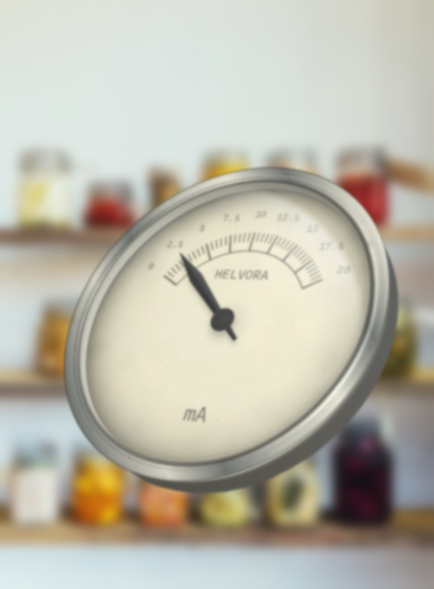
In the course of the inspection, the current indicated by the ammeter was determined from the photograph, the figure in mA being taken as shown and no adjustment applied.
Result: 2.5 mA
